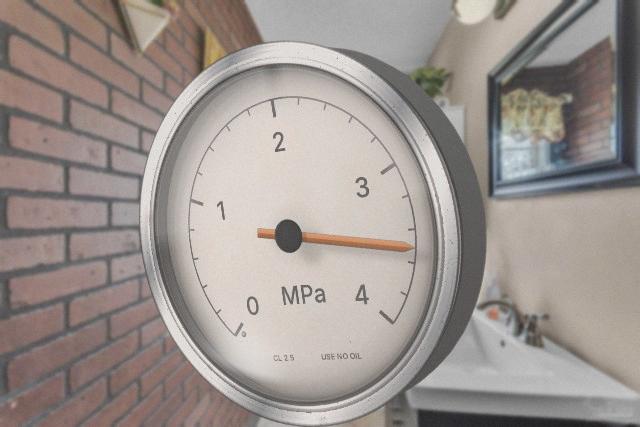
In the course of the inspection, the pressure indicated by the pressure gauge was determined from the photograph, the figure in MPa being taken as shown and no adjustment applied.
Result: 3.5 MPa
